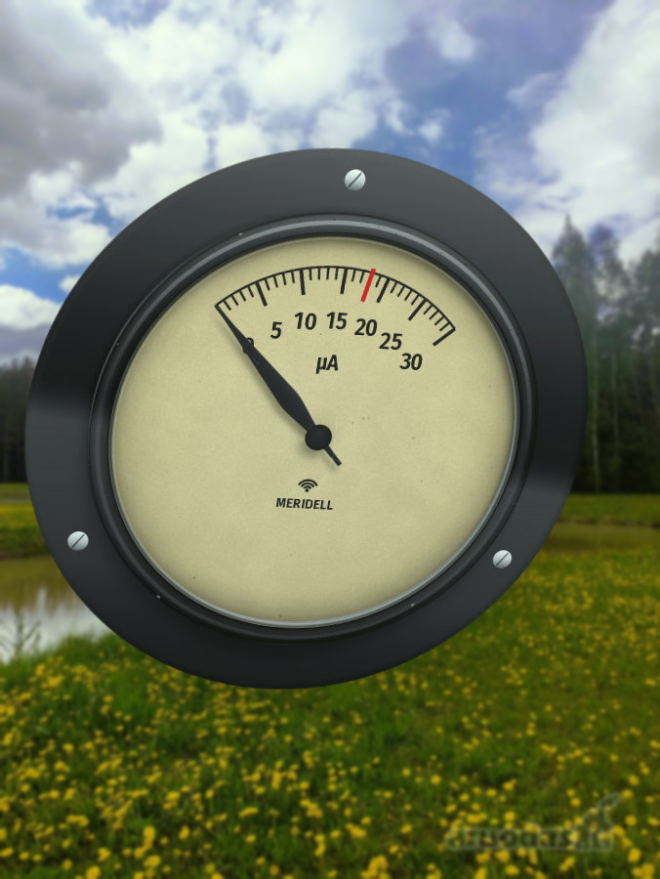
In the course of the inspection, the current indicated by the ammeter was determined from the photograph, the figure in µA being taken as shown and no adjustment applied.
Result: 0 µA
